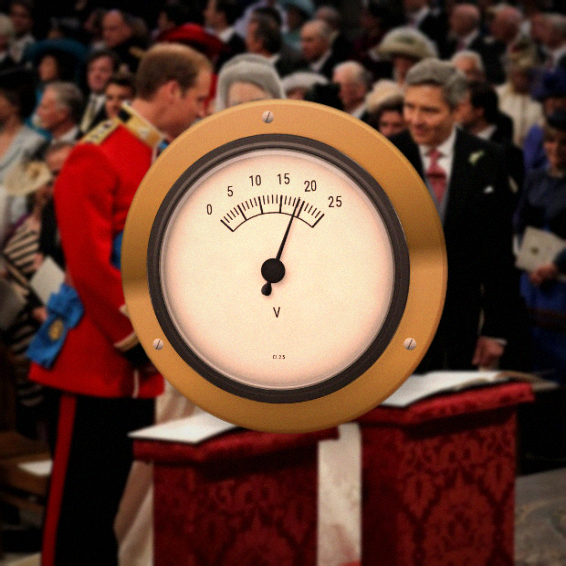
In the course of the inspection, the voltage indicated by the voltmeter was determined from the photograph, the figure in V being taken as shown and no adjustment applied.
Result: 19 V
